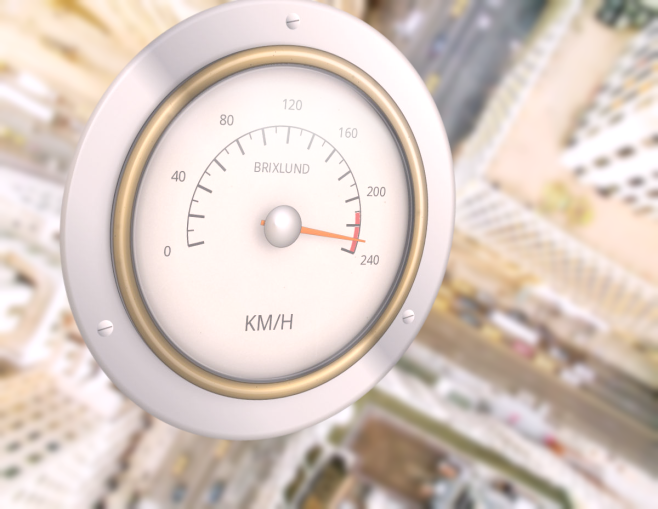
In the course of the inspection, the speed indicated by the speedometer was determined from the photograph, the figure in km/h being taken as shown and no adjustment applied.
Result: 230 km/h
